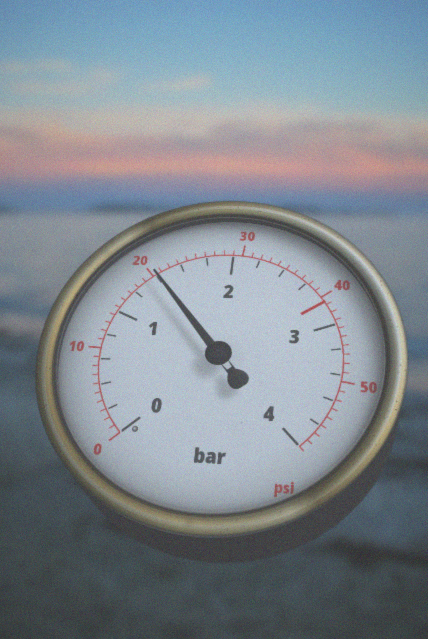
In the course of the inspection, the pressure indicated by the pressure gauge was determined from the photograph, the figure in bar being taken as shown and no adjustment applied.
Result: 1.4 bar
